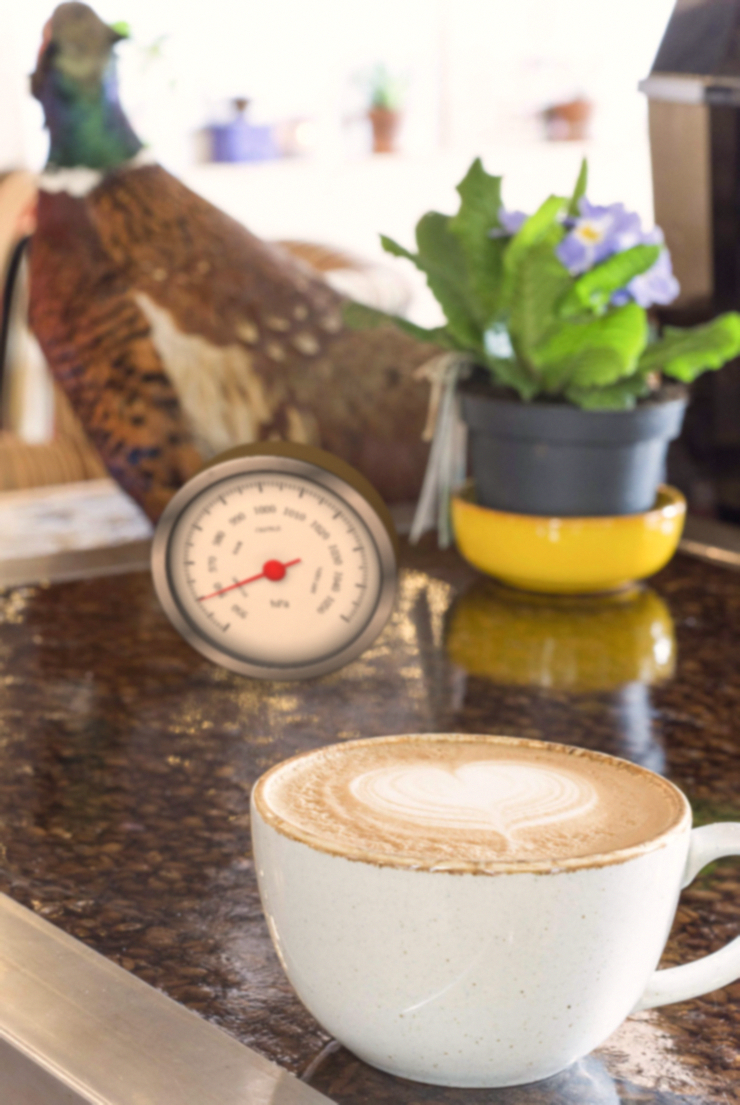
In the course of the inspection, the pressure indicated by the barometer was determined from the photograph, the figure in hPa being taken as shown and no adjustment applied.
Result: 960 hPa
